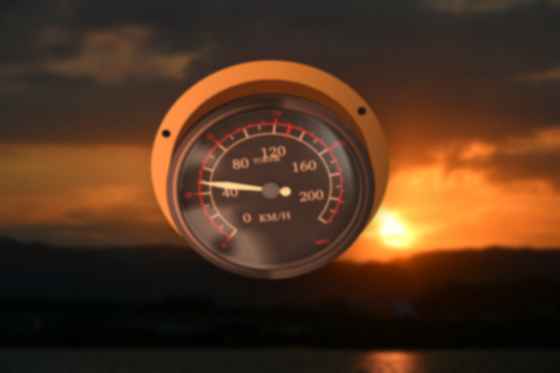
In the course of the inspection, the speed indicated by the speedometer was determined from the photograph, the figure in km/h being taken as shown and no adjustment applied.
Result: 50 km/h
